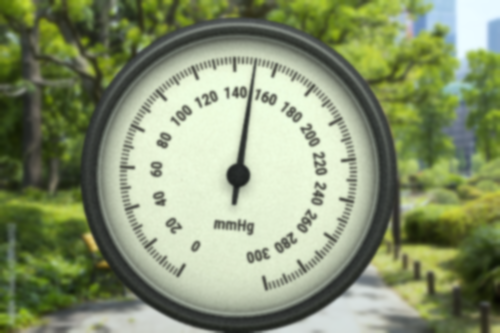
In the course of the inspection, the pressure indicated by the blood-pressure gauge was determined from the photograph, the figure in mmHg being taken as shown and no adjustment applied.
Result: 150 mmHg
